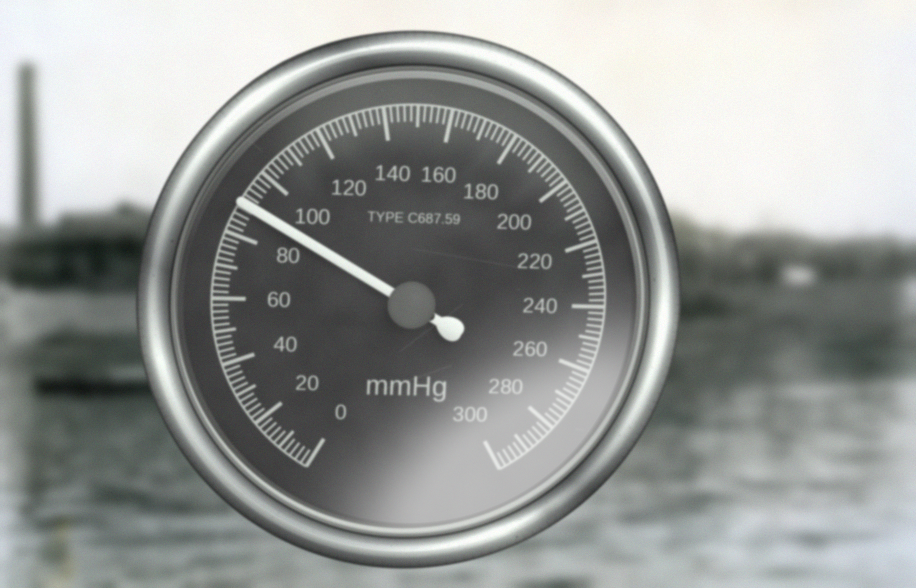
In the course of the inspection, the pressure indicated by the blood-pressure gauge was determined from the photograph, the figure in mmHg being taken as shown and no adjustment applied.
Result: 90 mmHg
